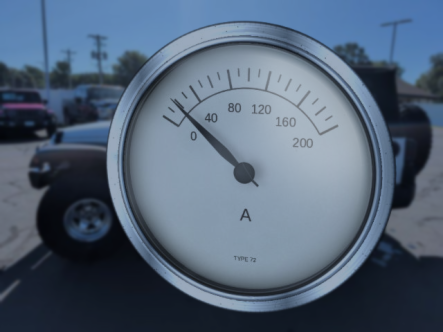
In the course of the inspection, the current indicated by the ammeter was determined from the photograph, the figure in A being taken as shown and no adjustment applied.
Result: 20 A
